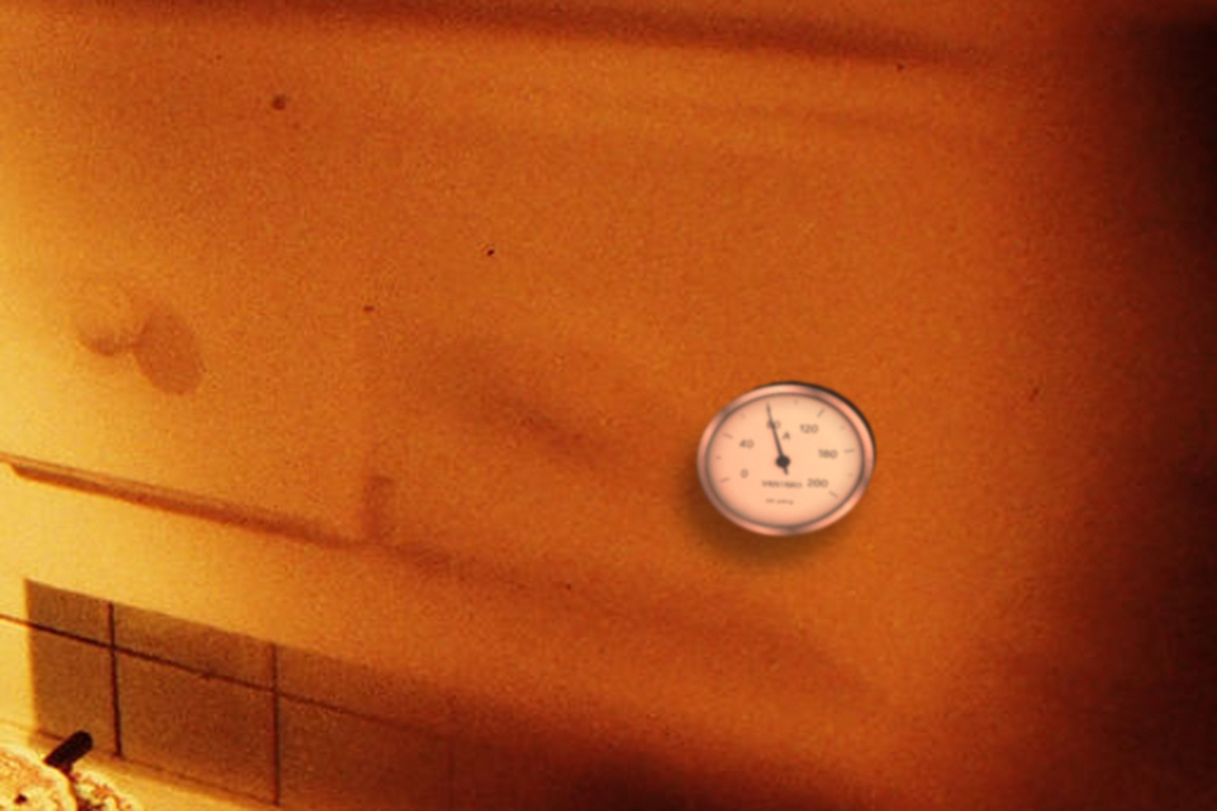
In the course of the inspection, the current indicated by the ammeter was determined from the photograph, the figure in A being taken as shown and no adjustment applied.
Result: 80 A
